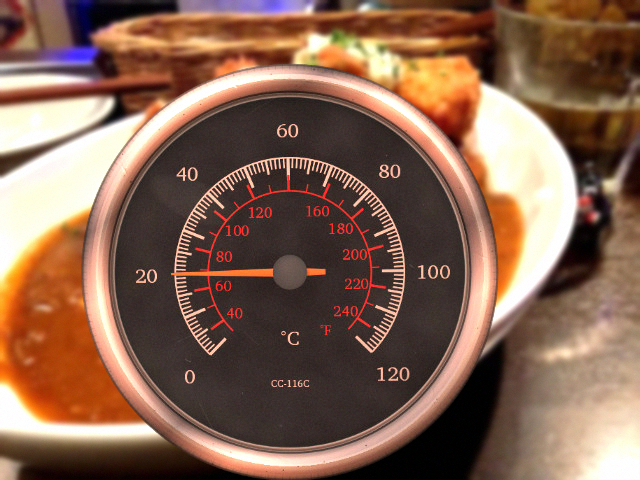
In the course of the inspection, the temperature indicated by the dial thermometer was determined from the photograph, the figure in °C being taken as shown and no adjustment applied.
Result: 20 °C
